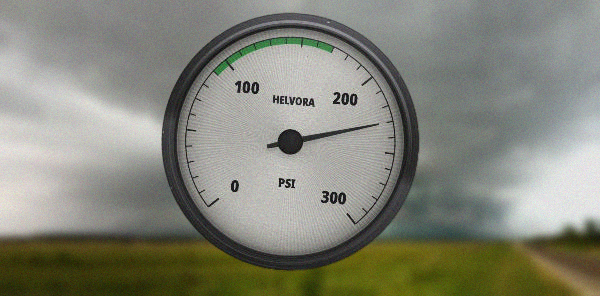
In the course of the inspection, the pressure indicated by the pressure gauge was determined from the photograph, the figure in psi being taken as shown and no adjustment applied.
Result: 230 psi
